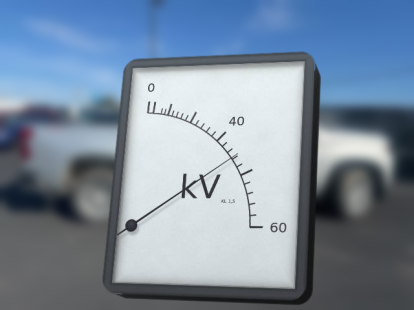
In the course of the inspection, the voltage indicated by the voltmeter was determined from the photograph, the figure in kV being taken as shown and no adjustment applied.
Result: 46 kV
